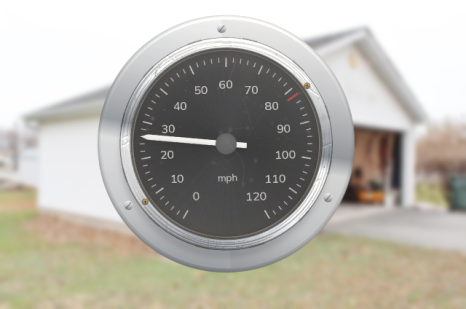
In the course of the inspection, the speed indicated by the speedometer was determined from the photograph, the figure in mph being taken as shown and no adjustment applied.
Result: 26 mph
